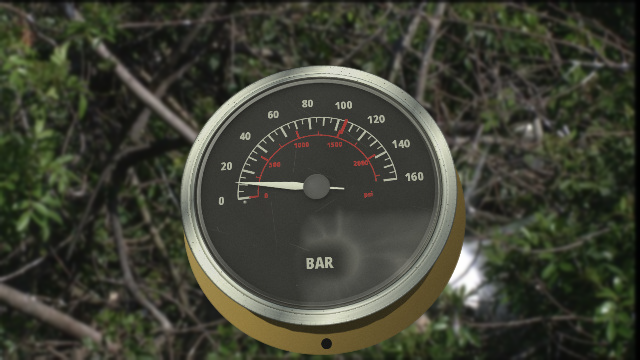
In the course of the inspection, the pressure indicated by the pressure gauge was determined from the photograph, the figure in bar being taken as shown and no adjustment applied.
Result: 10 bar
